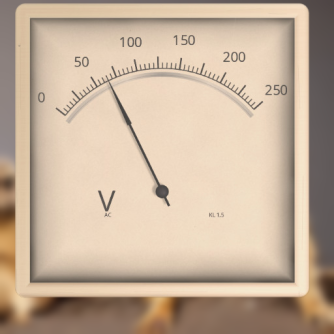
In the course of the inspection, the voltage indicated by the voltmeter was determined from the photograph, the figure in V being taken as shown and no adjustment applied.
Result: 65 V
